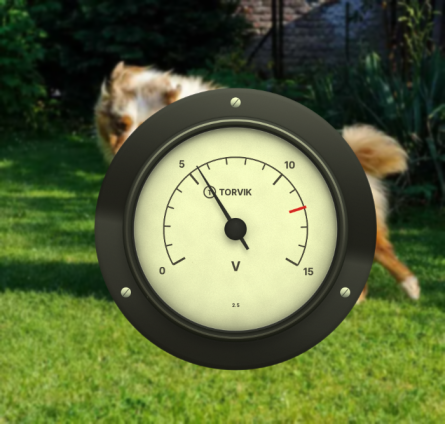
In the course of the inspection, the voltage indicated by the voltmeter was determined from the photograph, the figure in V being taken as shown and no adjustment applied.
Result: 5.5 V
